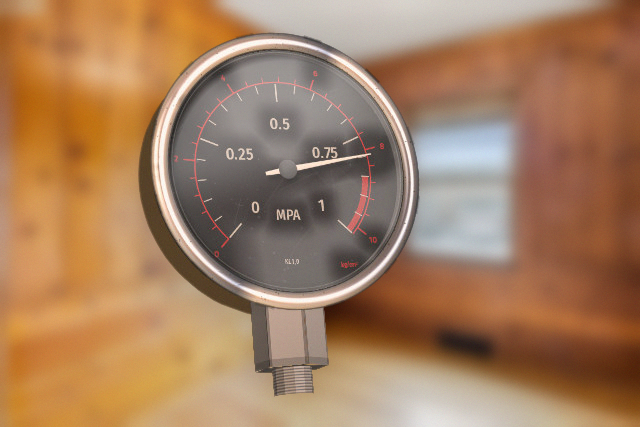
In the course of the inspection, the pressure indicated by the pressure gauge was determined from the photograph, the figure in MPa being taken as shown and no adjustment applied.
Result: 0.8 MPa
